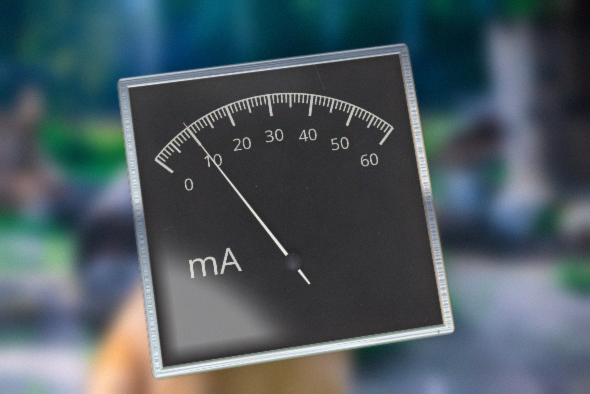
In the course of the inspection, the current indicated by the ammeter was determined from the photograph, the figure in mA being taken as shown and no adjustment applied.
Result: 10 mA
